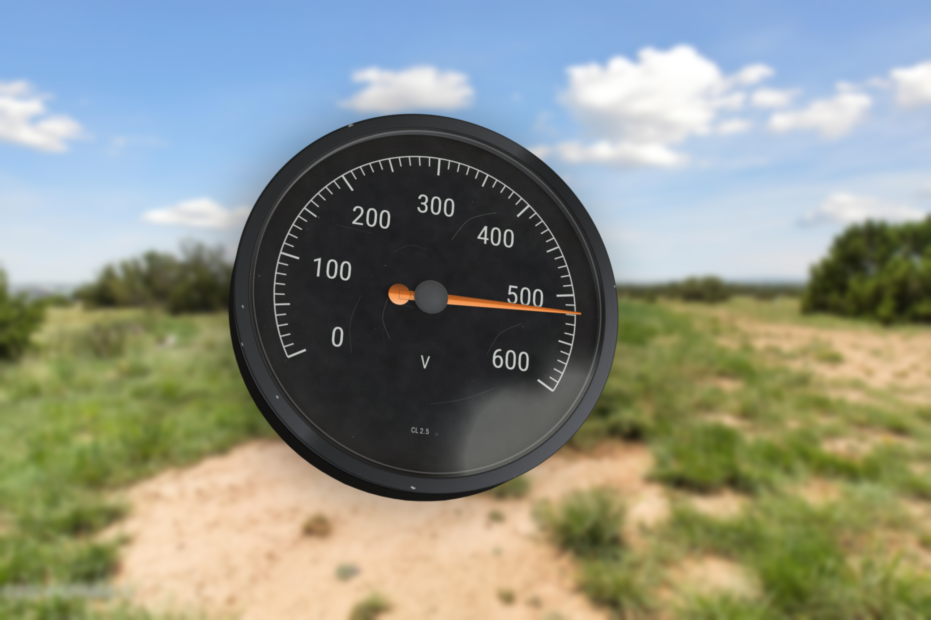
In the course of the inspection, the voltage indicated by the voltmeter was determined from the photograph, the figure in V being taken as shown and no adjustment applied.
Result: 520 V
